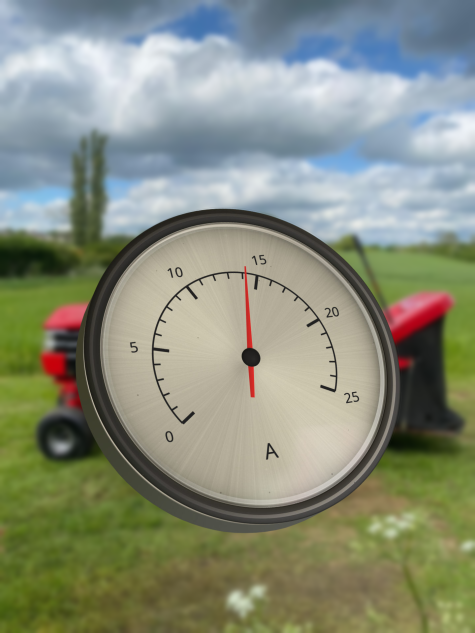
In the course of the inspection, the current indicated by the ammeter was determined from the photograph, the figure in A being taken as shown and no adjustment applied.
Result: 14 A
